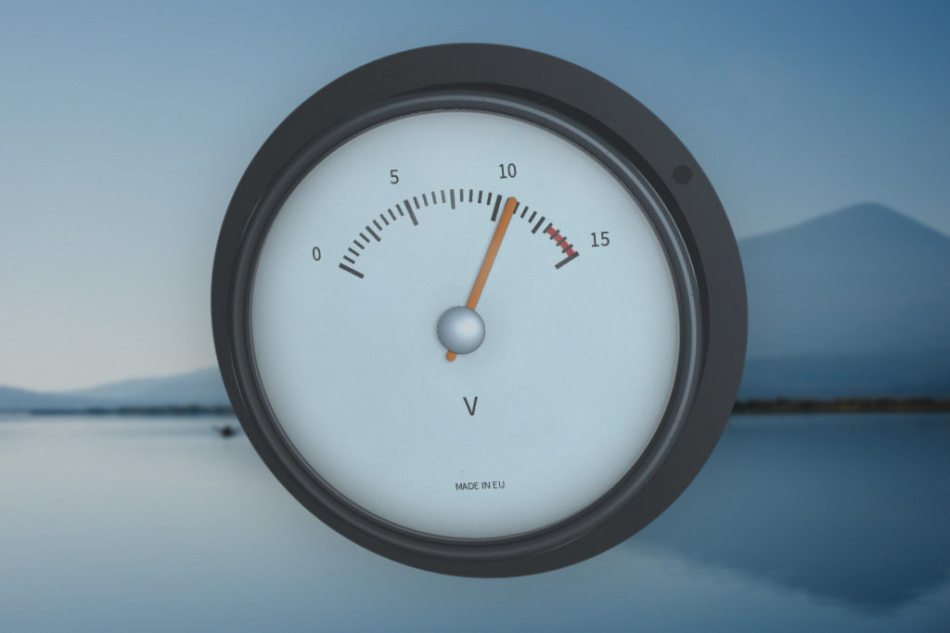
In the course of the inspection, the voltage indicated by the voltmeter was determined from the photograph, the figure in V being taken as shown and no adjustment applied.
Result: 10.75 V
